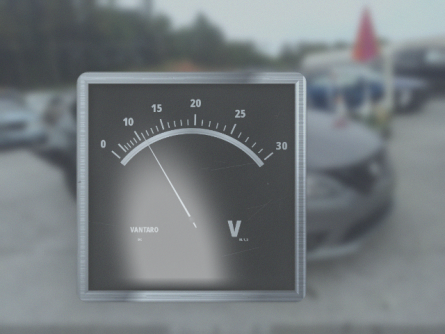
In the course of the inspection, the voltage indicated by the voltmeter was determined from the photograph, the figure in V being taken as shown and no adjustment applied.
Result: 11 V
